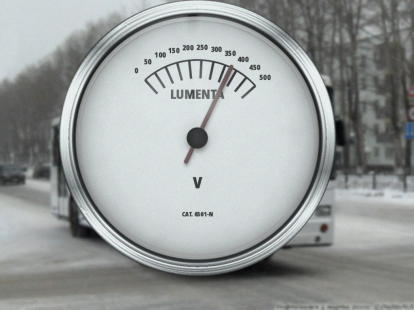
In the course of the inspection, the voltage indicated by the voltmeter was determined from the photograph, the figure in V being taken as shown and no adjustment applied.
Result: 375 V
